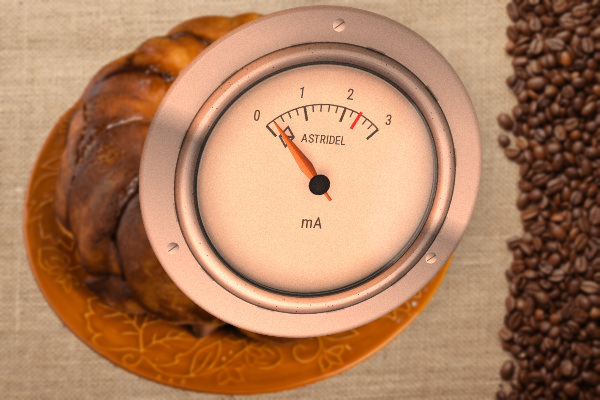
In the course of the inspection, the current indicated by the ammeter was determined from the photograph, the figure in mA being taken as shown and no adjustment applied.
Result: 0.2 mA
